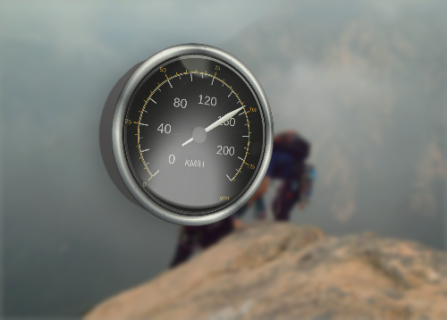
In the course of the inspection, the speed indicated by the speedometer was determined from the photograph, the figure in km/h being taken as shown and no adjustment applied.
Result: 155 km/h
